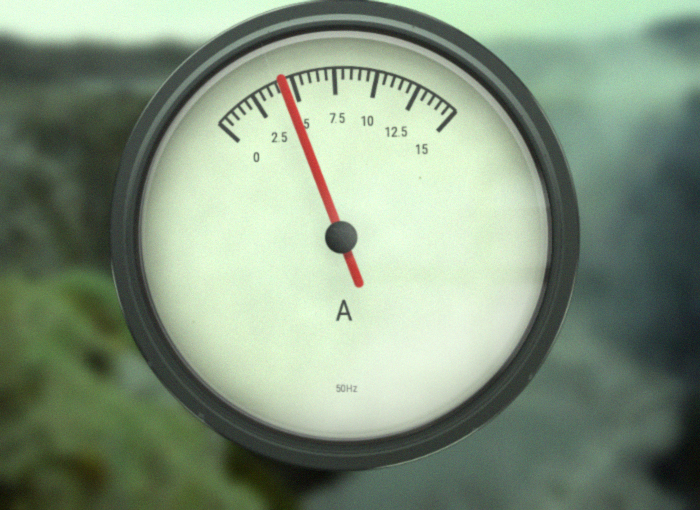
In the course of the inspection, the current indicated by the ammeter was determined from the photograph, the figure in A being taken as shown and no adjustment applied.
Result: 4.5 A
